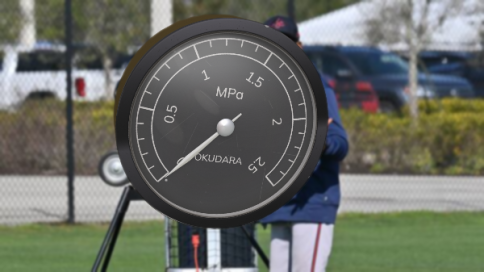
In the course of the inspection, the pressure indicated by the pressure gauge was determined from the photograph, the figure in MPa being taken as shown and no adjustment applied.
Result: 0 MPa
